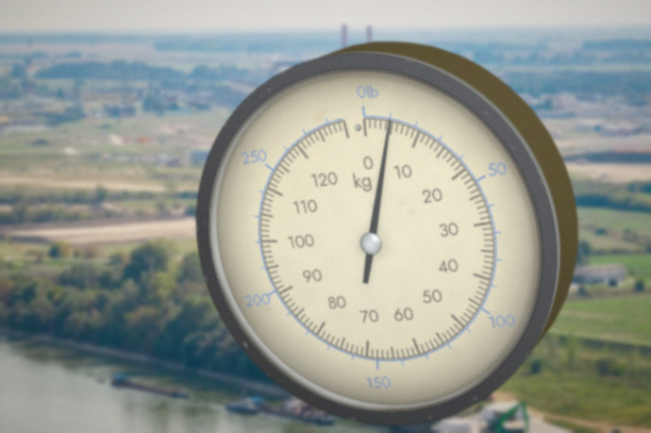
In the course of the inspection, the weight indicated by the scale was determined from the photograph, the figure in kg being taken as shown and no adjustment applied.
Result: 5 kg
